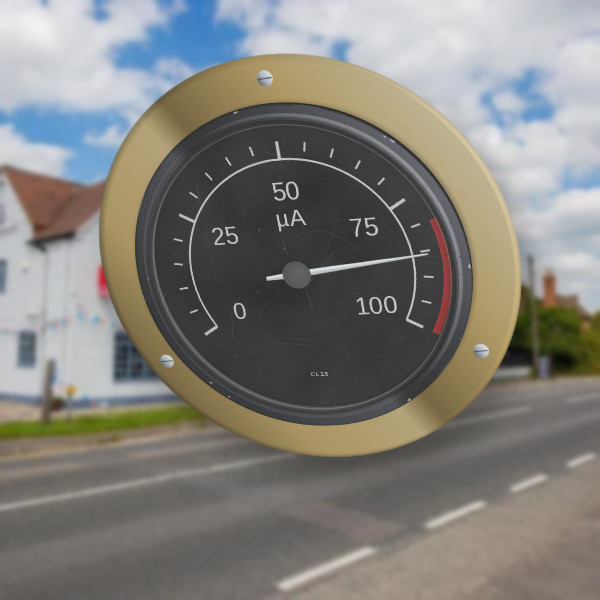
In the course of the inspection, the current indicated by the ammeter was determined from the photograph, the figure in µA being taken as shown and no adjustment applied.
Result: 85 µA
